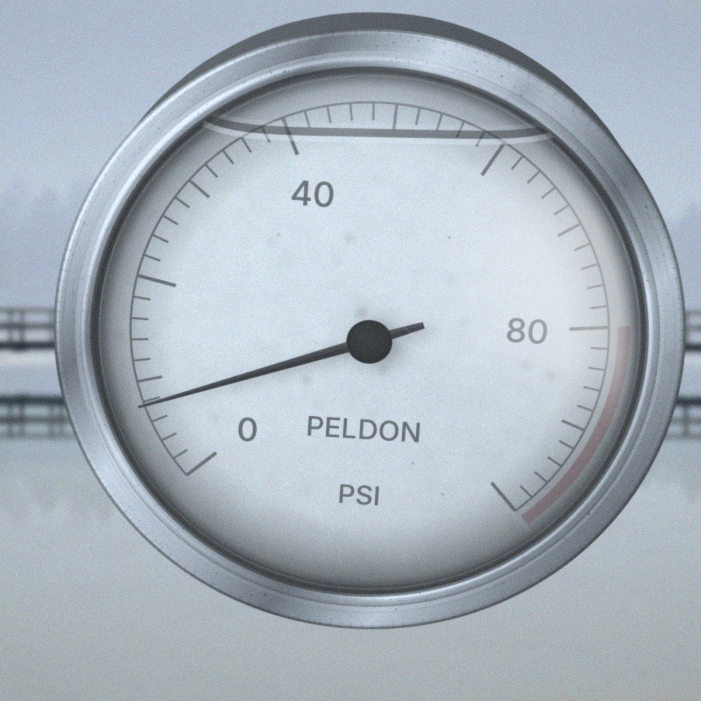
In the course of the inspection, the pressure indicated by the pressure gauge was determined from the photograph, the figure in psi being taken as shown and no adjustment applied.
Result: 8 psi
